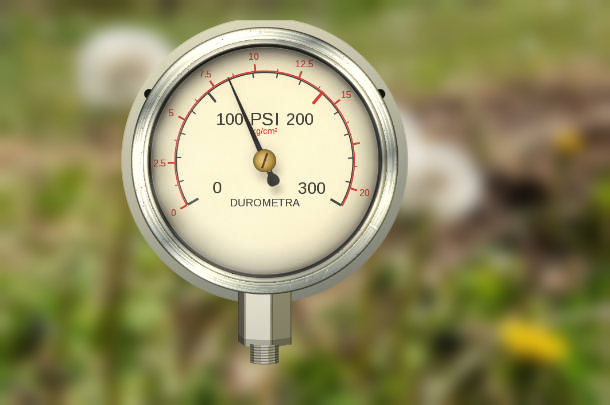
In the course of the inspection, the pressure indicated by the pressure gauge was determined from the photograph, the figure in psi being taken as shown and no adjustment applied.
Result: 120 psi
